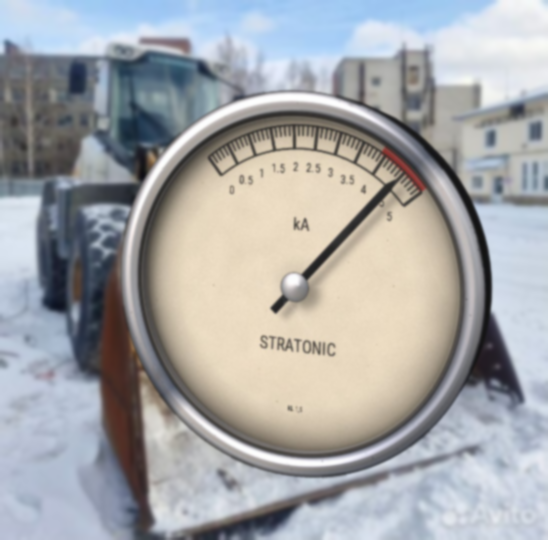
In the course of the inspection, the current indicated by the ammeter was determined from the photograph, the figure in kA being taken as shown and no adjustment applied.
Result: 4.5 kA
